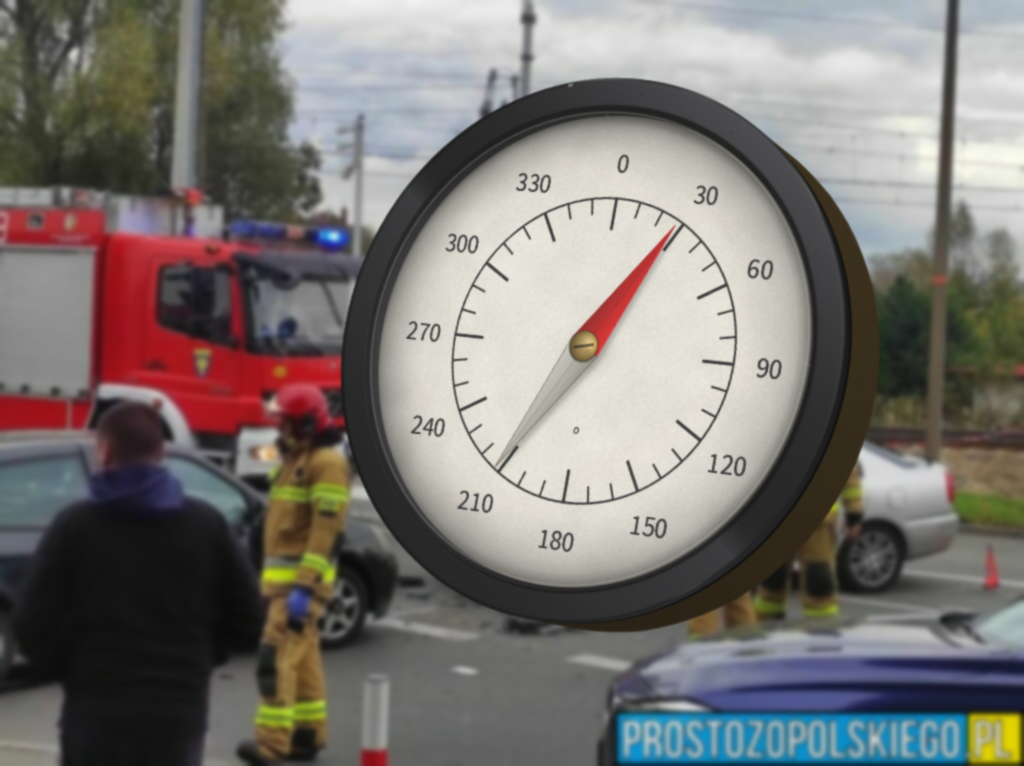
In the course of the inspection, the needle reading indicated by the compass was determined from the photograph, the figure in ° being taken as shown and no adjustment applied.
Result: 30 °
